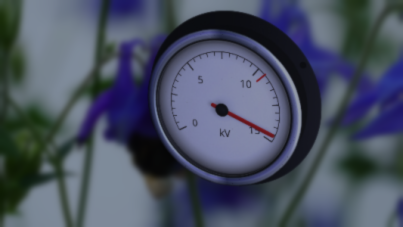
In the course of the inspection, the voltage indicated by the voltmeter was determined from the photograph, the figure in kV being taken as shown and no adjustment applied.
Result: 14.5 kV
